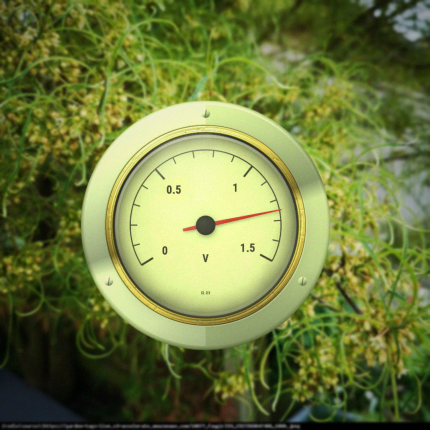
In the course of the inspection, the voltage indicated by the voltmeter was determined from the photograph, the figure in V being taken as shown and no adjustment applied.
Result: 1.25 V
